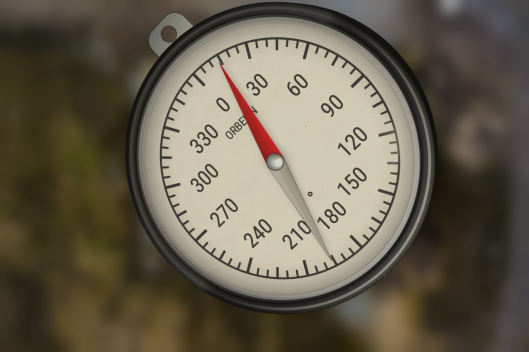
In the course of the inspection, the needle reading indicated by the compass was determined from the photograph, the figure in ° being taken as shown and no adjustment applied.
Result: 15 °
